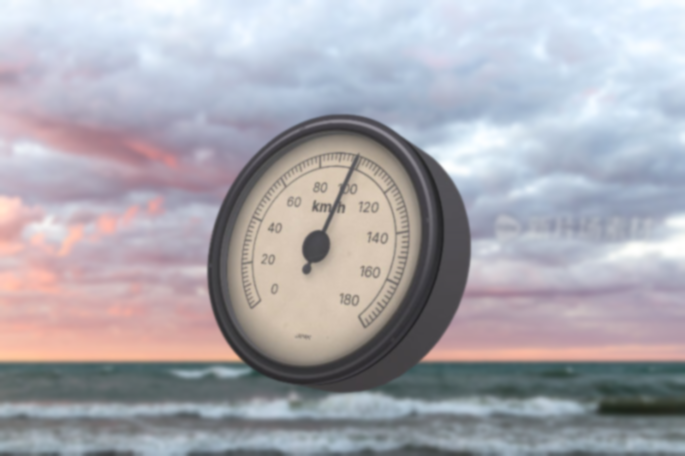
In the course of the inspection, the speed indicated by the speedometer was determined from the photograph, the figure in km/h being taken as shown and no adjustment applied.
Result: 100 km/h
